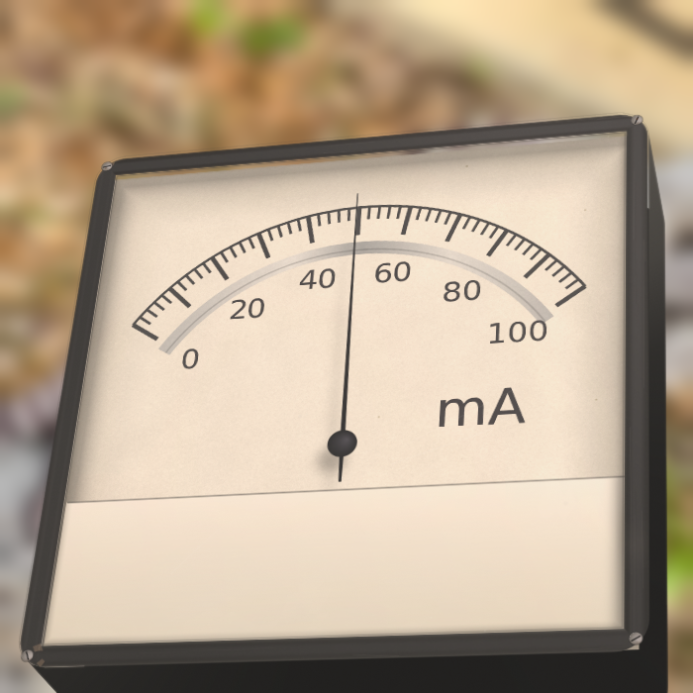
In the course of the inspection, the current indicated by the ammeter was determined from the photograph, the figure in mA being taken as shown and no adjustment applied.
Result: 50 mA
